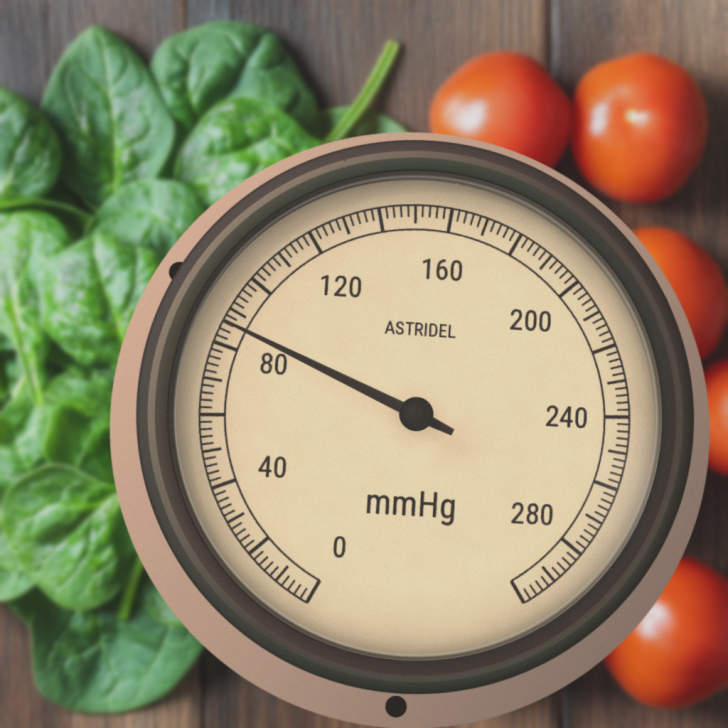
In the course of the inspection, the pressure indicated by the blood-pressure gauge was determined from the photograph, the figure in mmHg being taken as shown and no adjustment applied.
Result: 86 mmHg
